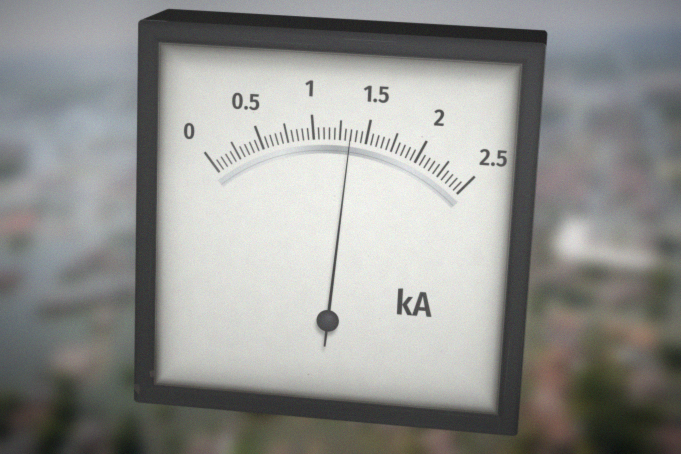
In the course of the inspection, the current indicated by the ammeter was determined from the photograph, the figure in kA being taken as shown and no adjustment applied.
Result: 1.35 kA
